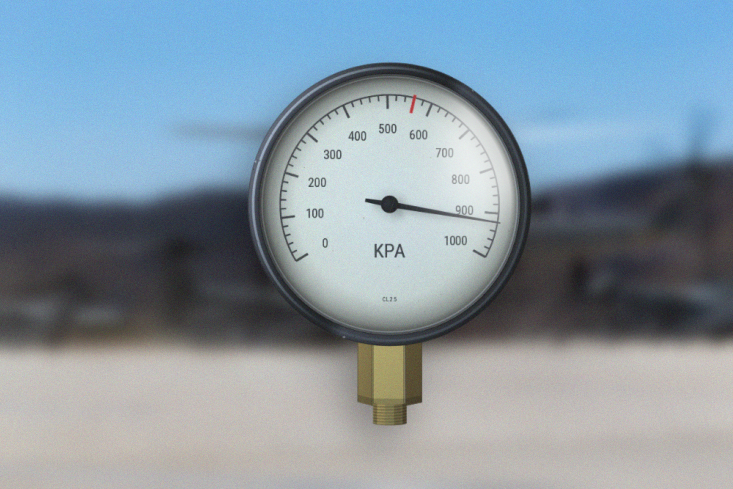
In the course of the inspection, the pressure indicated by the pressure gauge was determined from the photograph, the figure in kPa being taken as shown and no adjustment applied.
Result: 920 kPa
